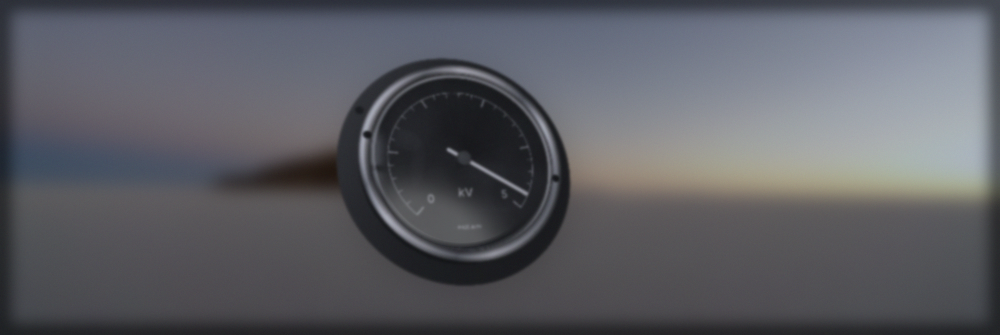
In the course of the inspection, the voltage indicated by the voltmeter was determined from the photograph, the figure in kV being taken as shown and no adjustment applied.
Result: 4.8 kV
